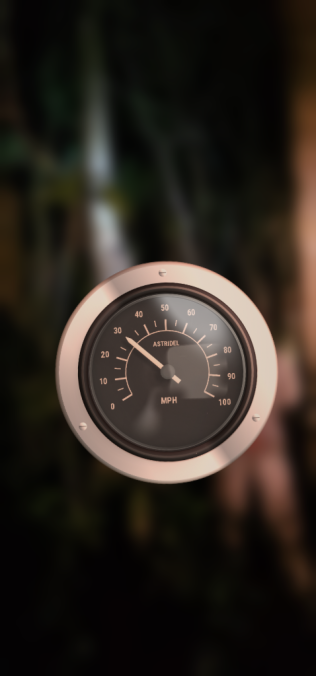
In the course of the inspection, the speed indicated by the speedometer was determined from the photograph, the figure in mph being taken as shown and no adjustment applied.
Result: 30 mph
